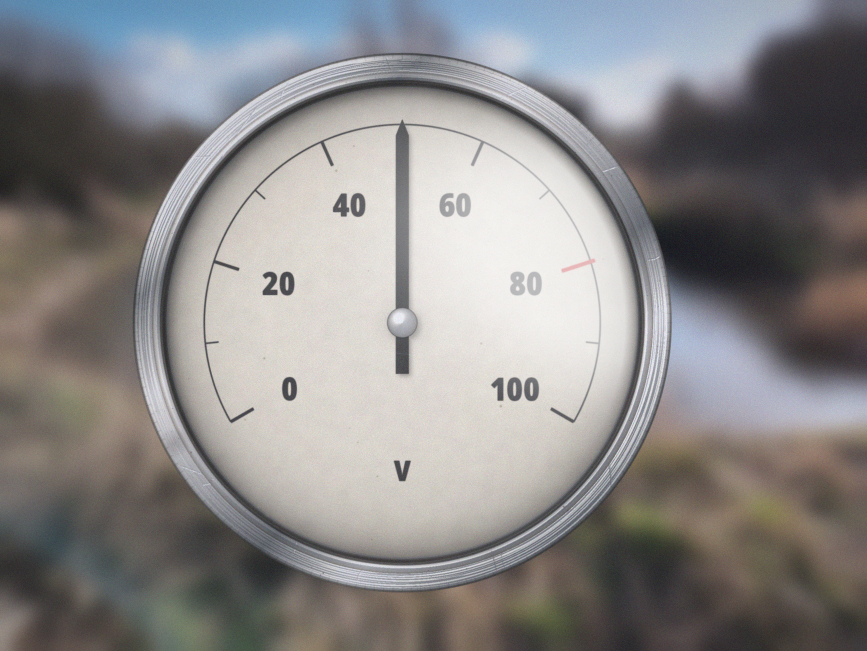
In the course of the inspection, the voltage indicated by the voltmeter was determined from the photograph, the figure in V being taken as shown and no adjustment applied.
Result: 50 V
